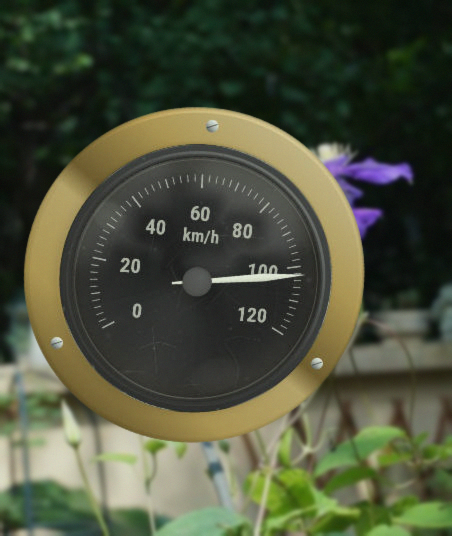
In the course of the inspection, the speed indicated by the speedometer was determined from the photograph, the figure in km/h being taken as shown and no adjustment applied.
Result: 102 km/h
